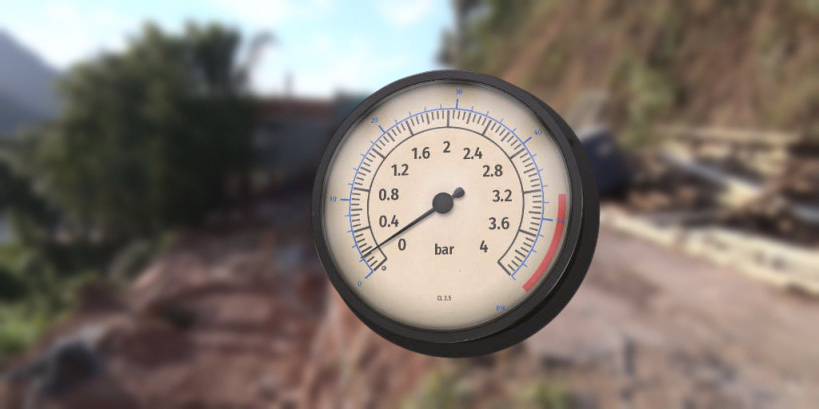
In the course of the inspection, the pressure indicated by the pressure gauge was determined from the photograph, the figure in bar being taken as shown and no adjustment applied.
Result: 0.15 bar
